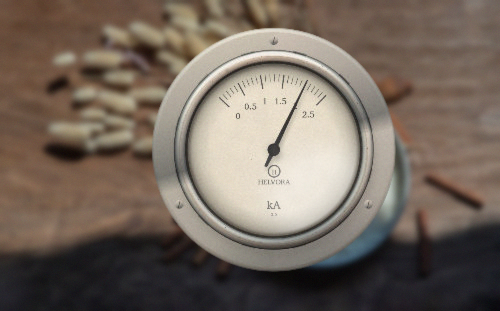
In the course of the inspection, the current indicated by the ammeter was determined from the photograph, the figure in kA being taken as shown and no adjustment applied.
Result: 2 kA
